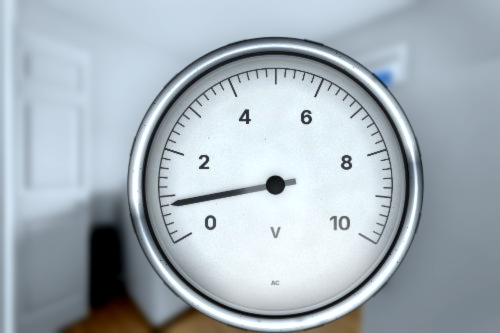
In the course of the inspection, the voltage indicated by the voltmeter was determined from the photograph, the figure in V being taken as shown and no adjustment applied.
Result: 0.8 V
